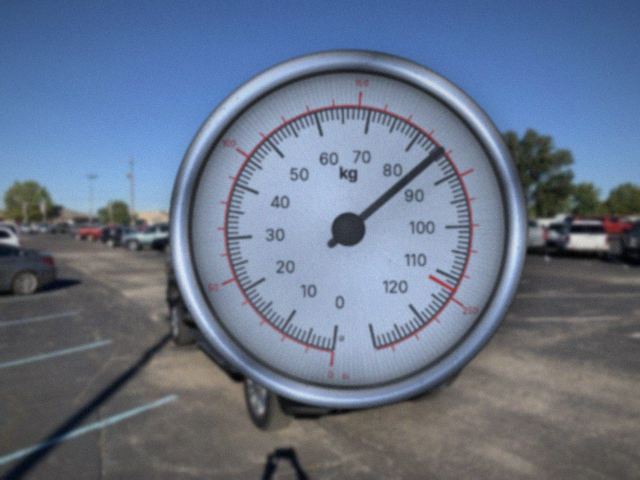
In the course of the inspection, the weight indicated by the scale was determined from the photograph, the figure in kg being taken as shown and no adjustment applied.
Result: 85 kg
